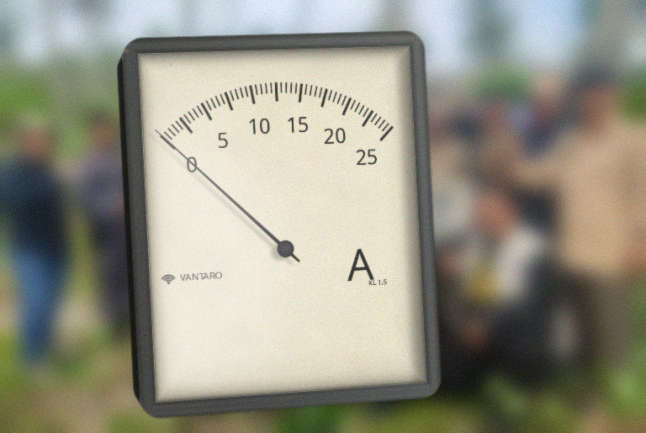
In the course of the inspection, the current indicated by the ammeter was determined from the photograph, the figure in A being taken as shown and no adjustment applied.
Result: 0 A
